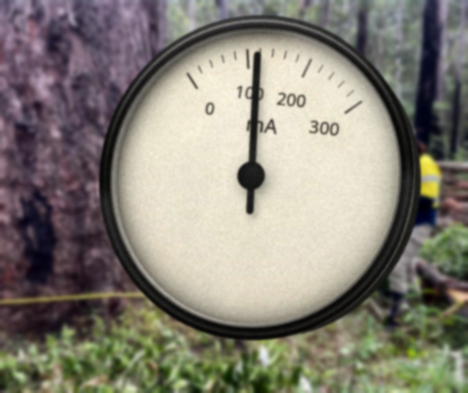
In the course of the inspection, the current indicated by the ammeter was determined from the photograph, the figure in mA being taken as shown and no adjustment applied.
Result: 120 mA
